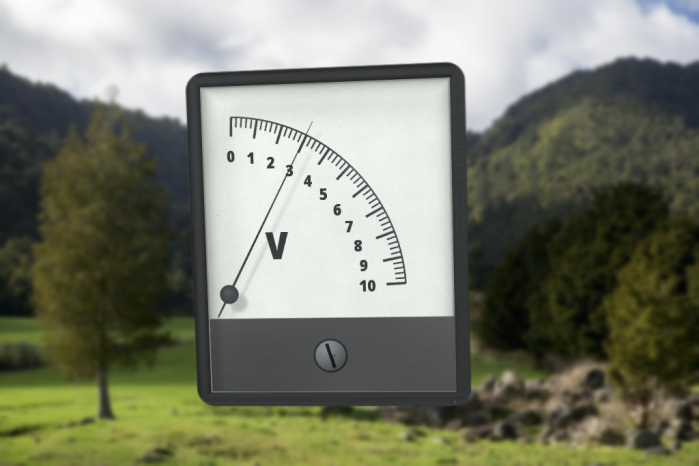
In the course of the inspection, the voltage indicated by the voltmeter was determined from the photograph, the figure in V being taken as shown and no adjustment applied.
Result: 3 V
